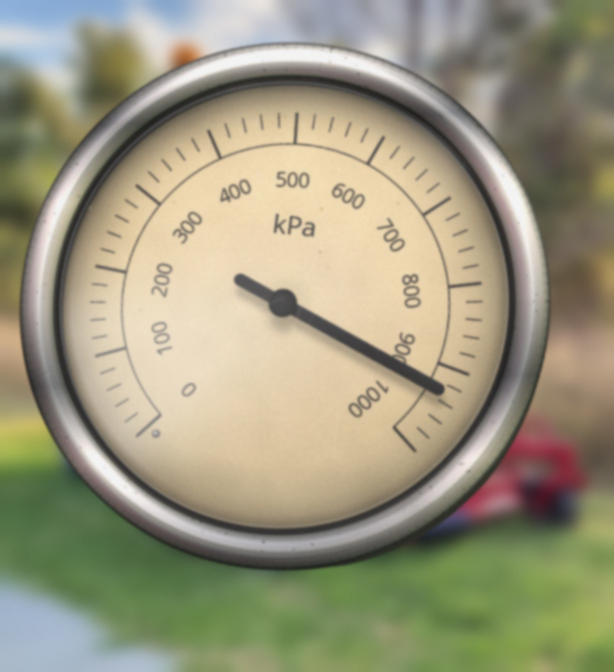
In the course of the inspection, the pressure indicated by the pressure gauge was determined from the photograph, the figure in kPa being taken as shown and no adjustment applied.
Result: 930 kPa
